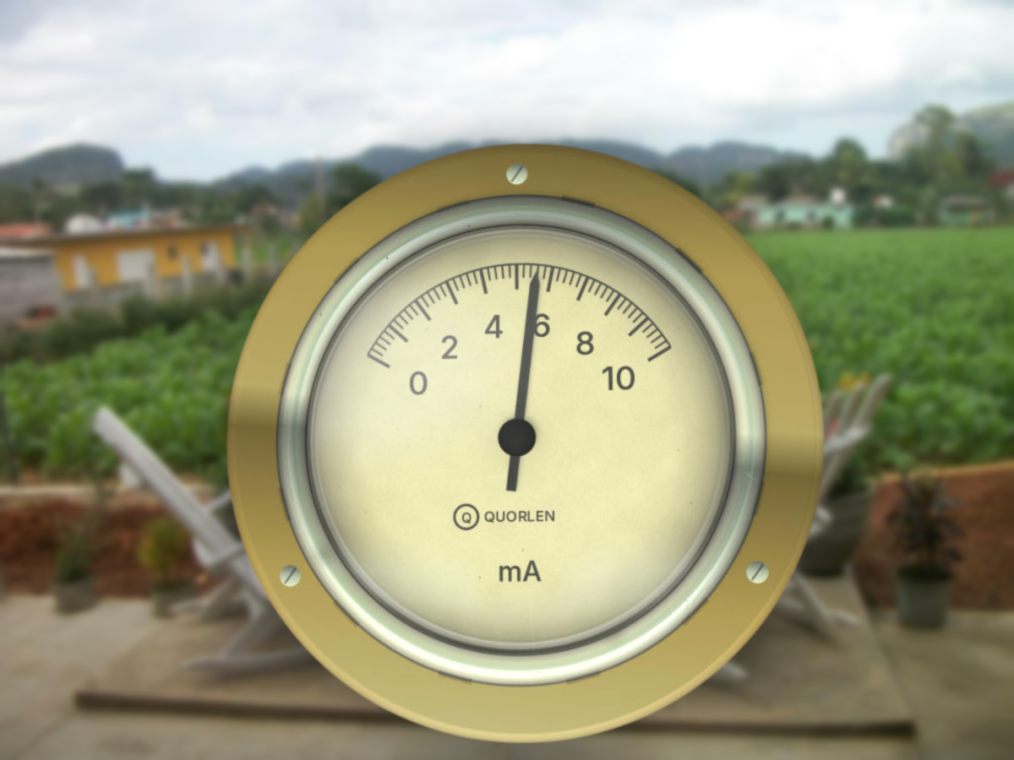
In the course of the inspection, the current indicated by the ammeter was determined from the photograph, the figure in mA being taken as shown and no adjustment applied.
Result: 5.6 mA
